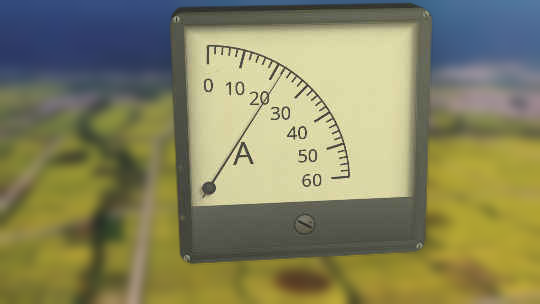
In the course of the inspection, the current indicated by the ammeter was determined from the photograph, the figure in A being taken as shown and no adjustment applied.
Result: 22 A
